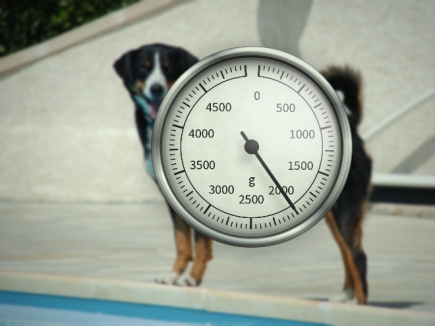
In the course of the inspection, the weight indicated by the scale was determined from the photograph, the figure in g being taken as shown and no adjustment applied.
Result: 2000 g
